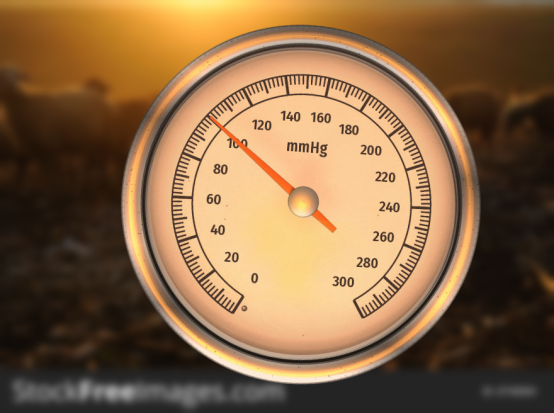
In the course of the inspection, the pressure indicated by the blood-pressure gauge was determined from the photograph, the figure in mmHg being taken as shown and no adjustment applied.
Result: 100 mmHg
